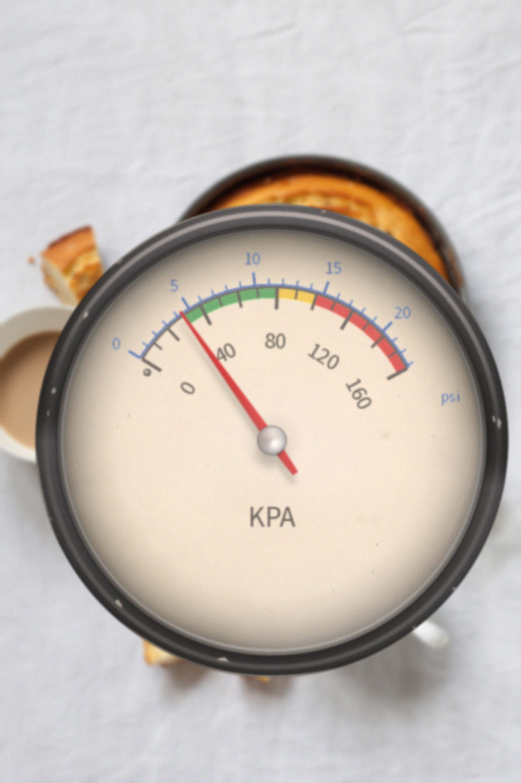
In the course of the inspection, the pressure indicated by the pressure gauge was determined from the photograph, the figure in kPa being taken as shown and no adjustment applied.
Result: 30 kPa
